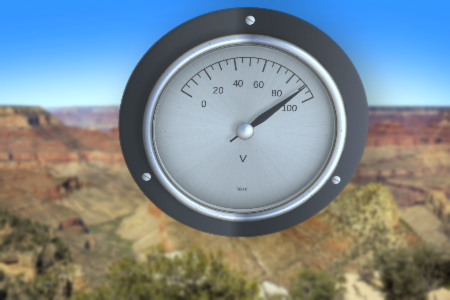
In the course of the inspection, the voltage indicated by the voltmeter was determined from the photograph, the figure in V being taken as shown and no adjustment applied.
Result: 90 V
